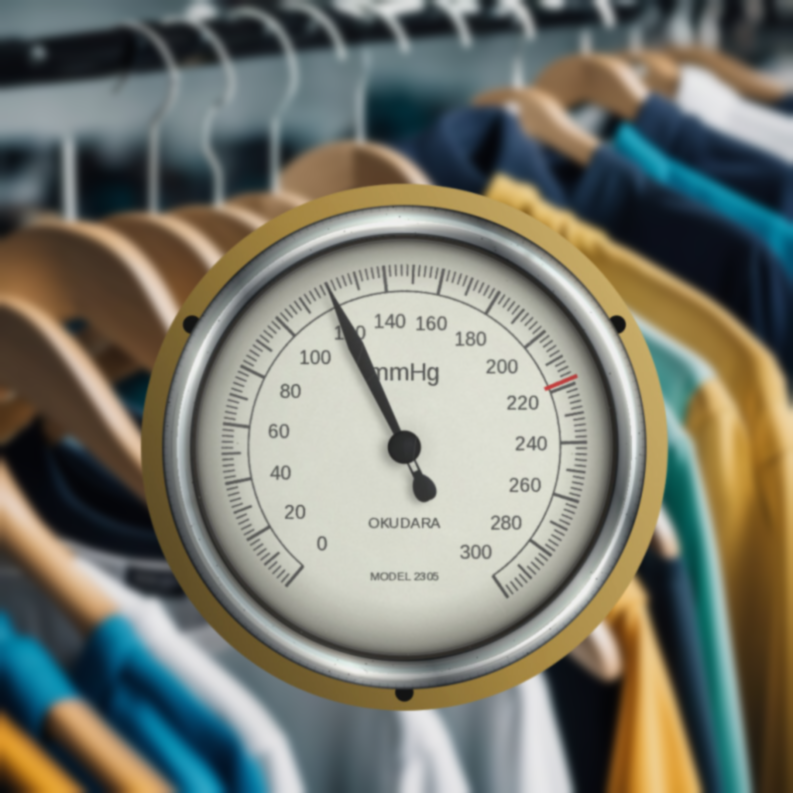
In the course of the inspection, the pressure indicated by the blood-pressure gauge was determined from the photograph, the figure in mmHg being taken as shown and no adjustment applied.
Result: 120 mmHg
